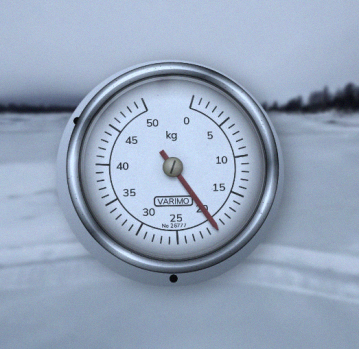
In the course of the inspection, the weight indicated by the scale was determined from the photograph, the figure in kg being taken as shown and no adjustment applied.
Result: 20 kg
